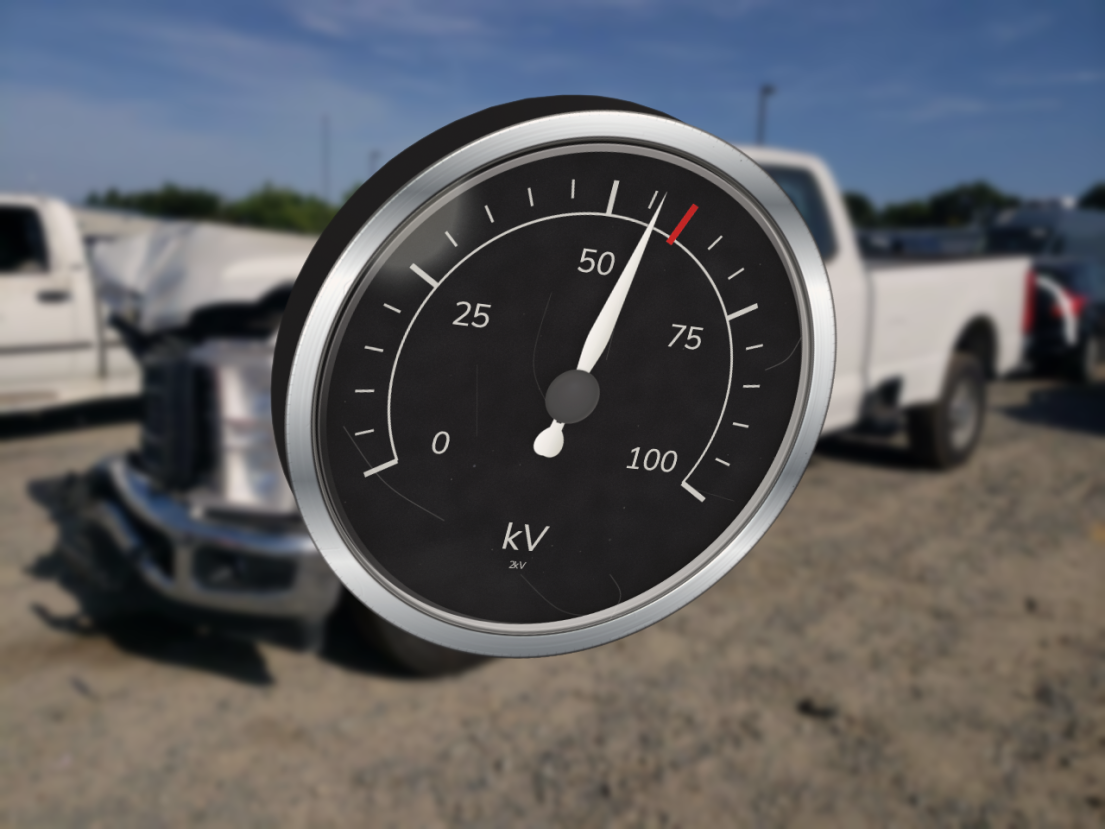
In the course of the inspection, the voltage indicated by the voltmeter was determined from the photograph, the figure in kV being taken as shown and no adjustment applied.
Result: 55 kV
